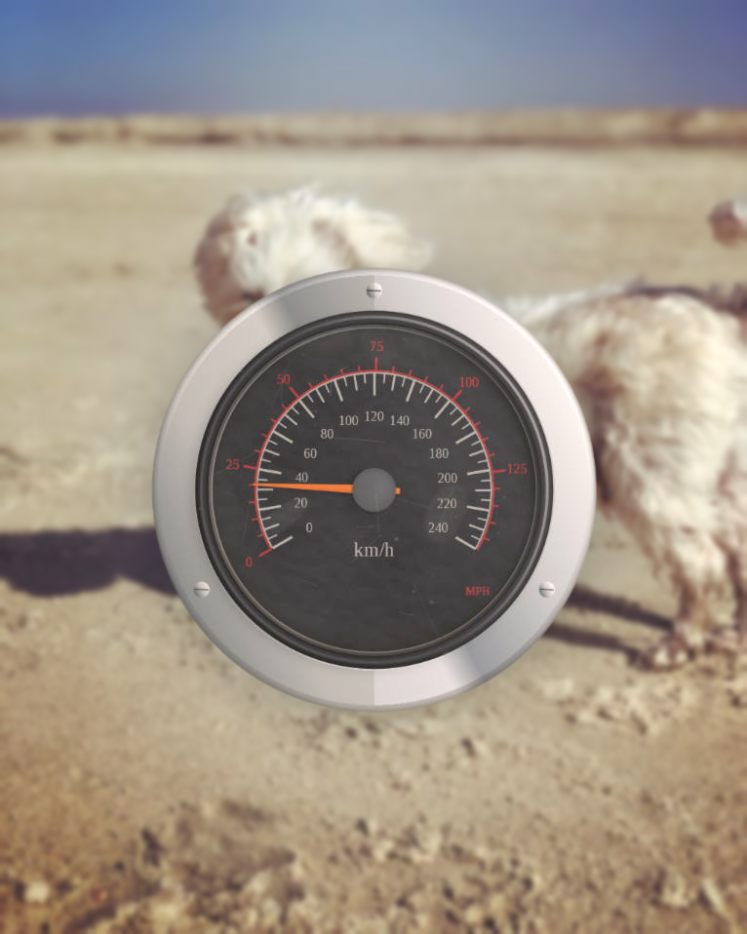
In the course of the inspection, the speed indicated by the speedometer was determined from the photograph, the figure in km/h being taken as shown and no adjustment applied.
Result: 32.5 km/h
